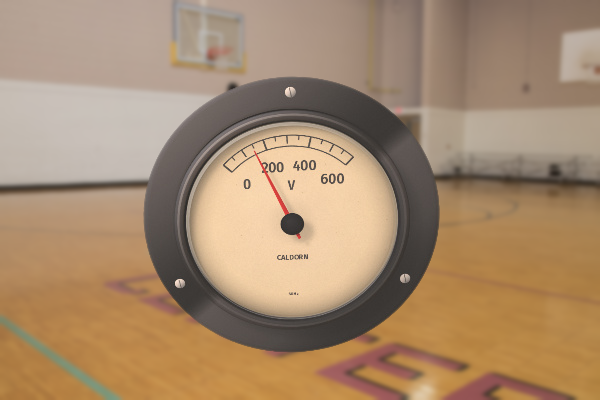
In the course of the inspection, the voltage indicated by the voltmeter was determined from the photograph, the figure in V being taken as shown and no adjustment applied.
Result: 150 V
